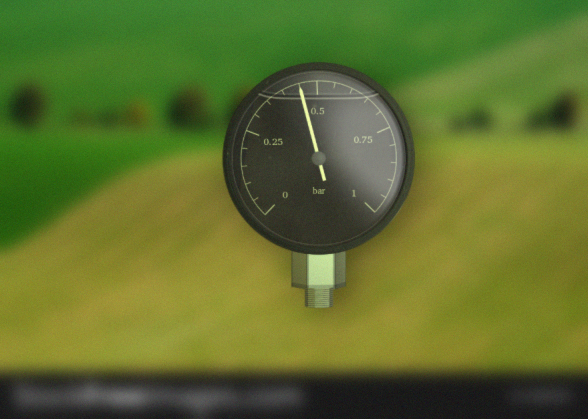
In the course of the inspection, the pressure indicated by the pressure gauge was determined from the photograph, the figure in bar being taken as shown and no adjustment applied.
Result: 0.45 bar
